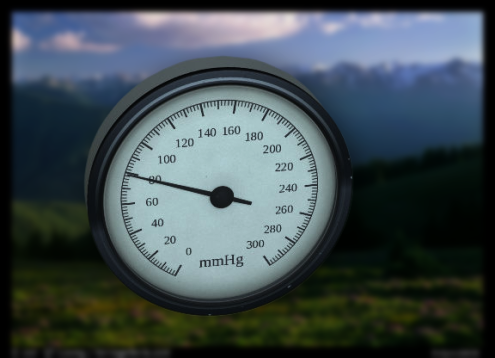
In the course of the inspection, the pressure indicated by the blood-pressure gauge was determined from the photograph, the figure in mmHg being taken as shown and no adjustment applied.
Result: 80 mmHg
